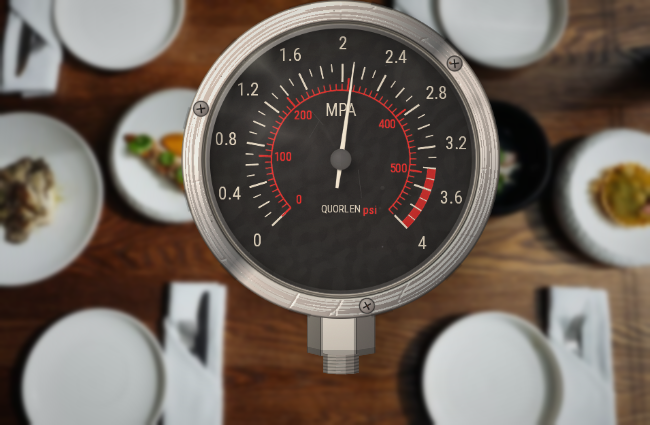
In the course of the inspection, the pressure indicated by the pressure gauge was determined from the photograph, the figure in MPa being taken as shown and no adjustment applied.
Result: 2.1 MPa
